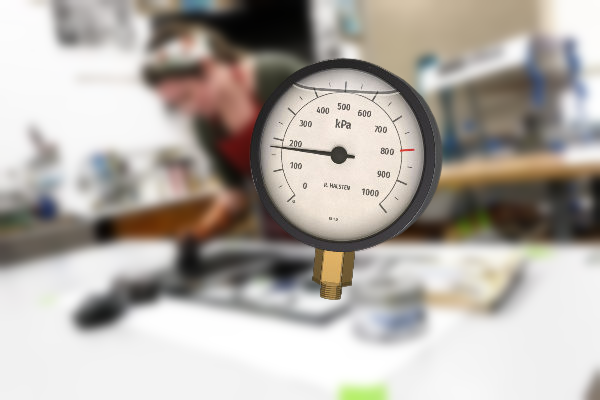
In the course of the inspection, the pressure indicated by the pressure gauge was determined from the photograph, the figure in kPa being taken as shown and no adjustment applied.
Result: 175 kPa
